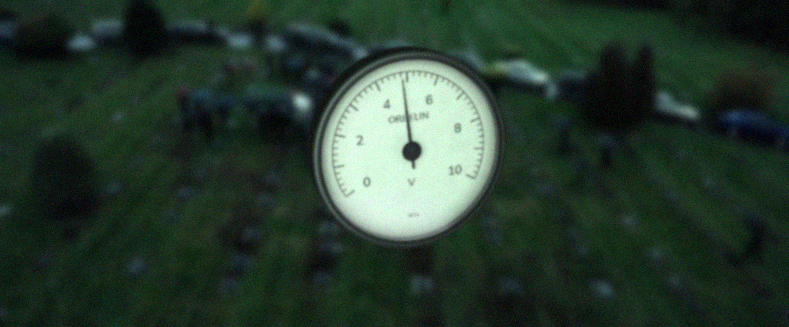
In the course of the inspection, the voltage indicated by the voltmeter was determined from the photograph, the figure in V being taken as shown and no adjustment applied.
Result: 4.8 V
